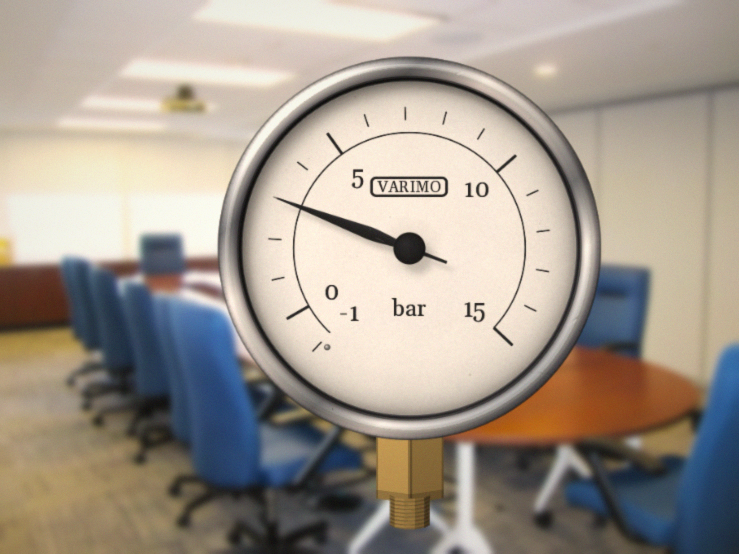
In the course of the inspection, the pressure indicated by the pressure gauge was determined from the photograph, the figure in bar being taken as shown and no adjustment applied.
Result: 3 bar
